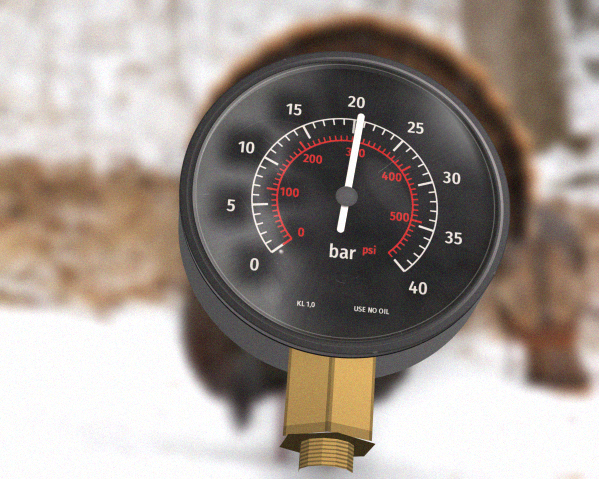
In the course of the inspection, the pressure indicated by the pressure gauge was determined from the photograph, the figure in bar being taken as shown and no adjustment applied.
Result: 20.5 bar
